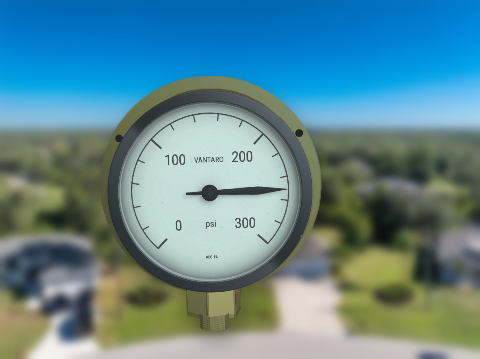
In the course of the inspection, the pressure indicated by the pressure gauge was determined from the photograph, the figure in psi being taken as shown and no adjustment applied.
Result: 250 psi
